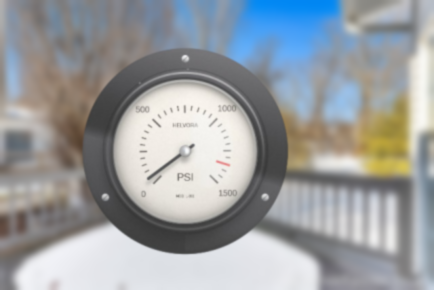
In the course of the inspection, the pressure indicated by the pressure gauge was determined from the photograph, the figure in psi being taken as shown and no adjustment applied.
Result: 50 psi
